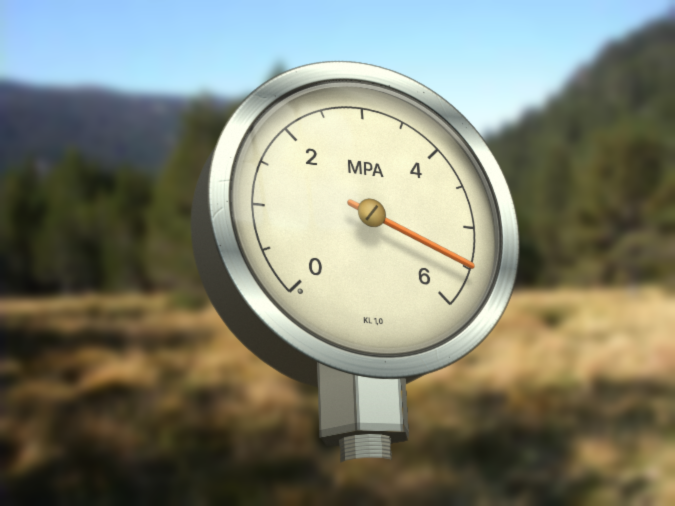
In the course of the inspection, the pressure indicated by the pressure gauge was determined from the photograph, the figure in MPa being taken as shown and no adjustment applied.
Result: 5.5 MPa
